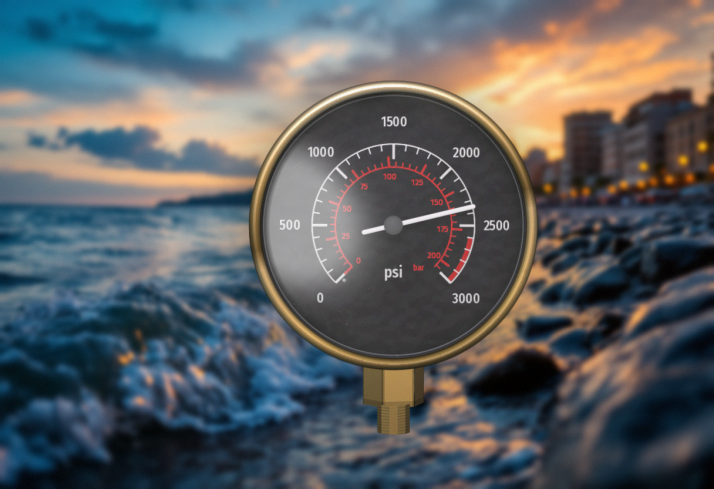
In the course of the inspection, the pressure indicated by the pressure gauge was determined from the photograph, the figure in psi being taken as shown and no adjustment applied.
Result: 2350 psi
